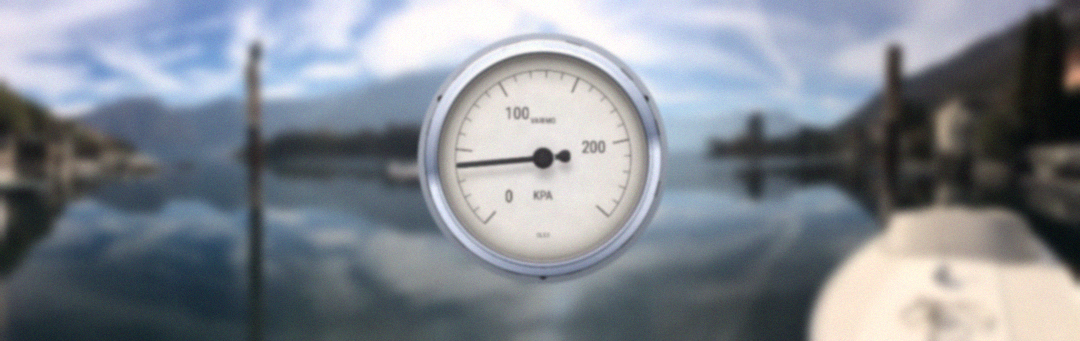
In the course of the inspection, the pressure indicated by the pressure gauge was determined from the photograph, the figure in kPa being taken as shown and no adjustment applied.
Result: 40 kPa
